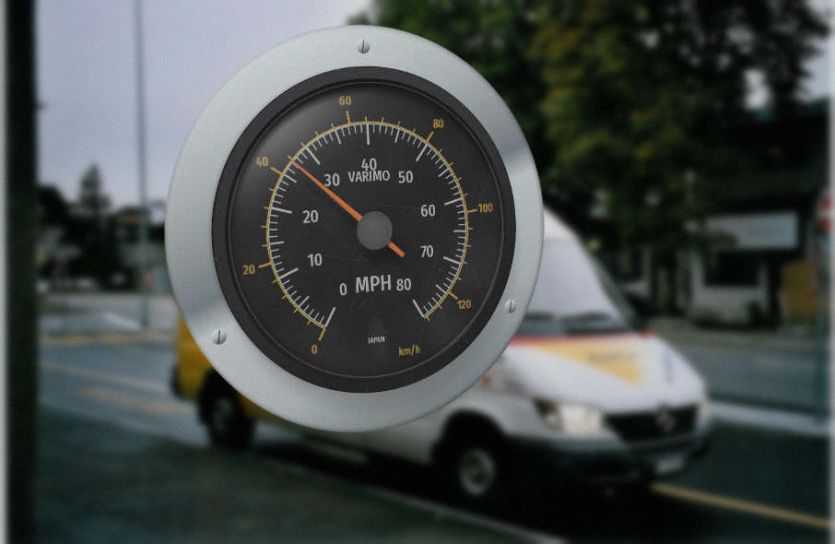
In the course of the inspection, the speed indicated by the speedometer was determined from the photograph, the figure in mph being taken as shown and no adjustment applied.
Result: 27 mph
